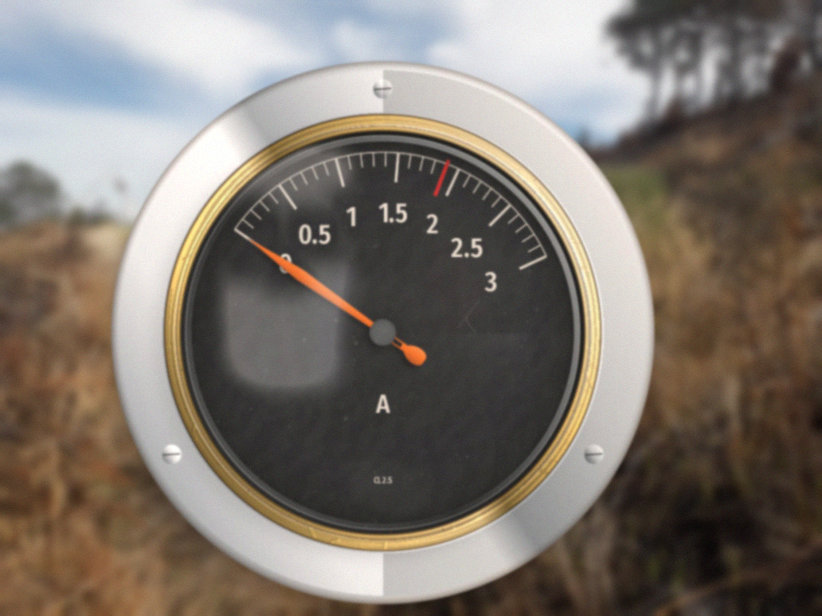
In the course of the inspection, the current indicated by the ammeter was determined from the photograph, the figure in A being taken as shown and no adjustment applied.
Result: 0 A
